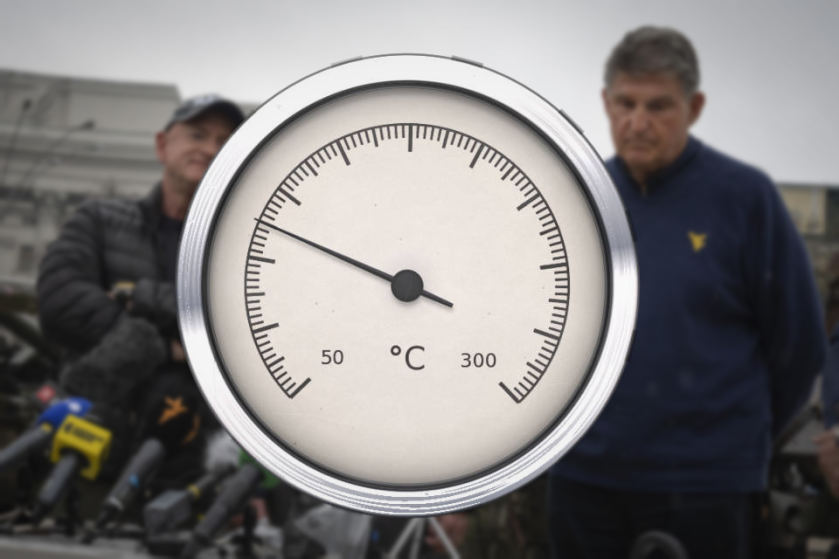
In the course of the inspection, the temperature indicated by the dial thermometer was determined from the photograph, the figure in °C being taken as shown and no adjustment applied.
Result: 112.5 °C
